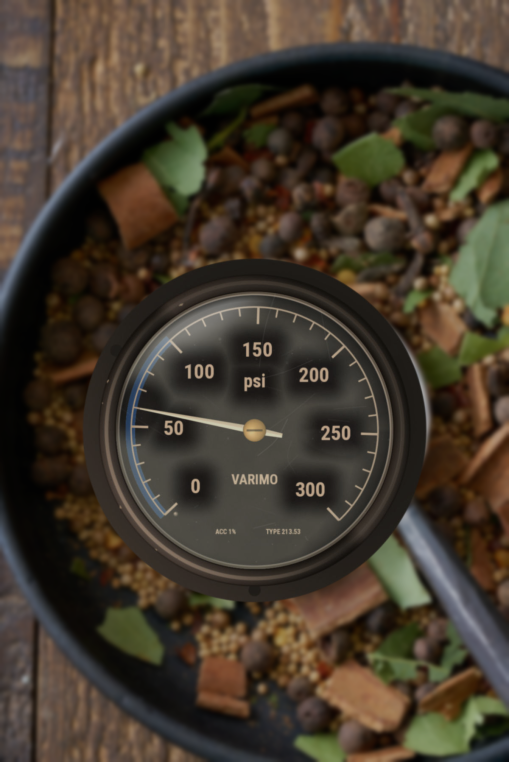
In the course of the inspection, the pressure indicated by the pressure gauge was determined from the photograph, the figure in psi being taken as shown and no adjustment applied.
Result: 60 psi
